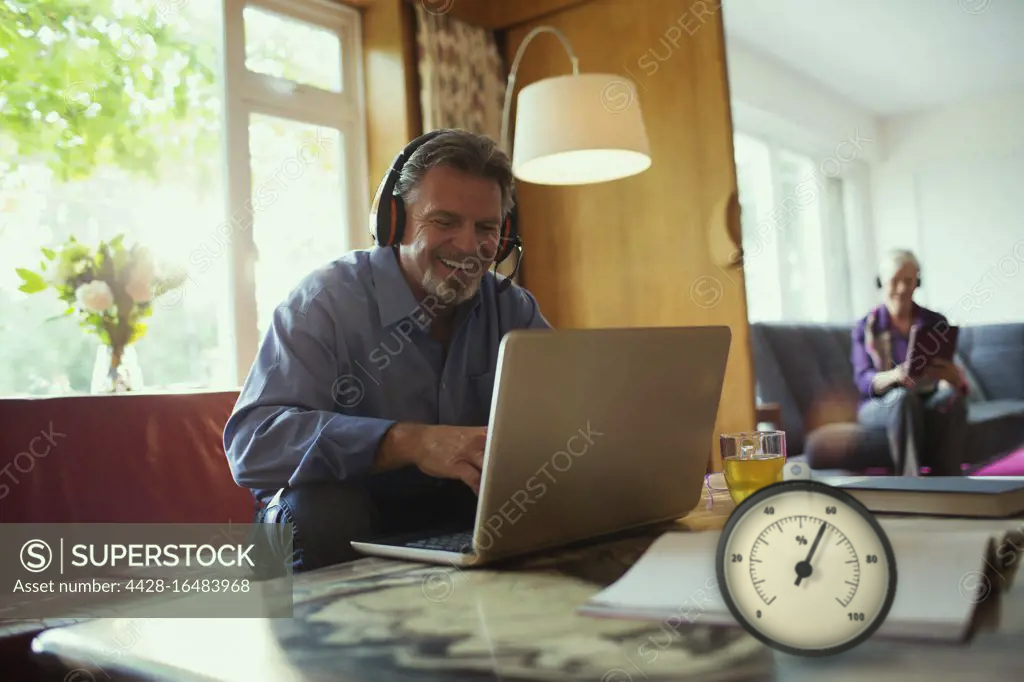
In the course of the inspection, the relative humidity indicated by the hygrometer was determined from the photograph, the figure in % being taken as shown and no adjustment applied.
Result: 60 %
